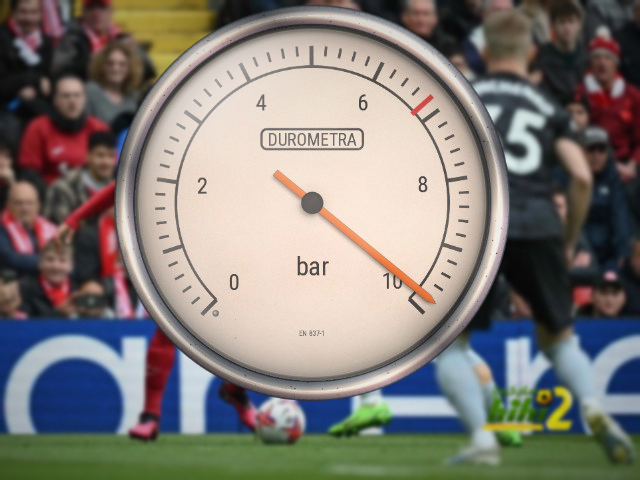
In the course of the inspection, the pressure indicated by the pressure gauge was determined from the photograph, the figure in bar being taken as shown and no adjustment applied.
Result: 9.8 bar
